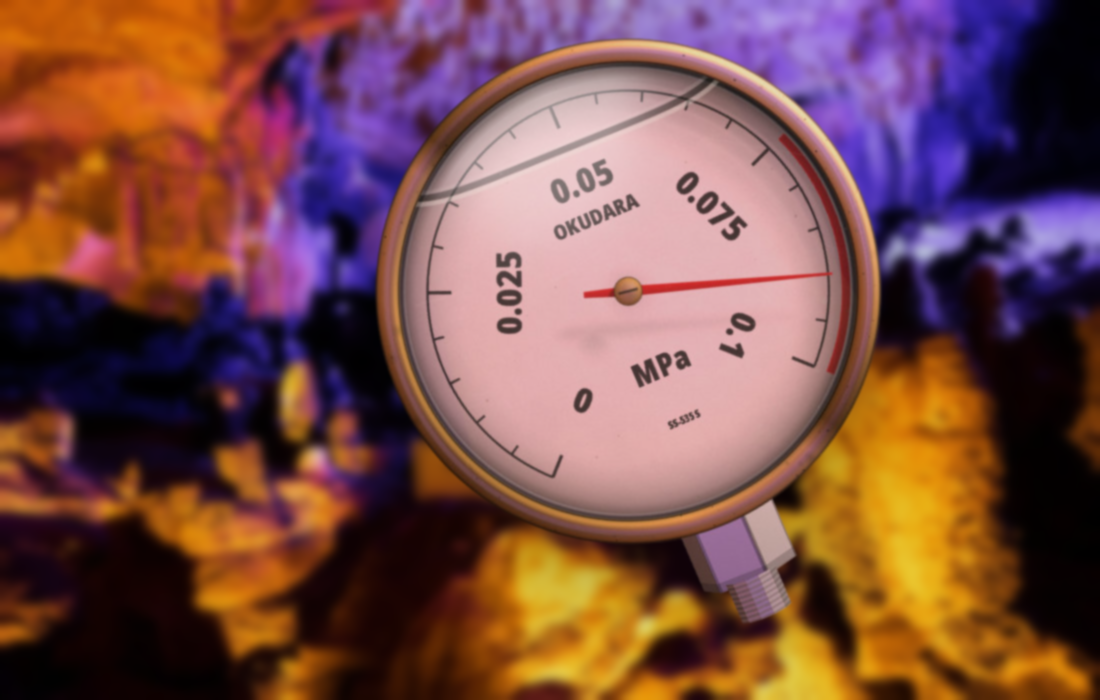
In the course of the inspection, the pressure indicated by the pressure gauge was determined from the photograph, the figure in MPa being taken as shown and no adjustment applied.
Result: 0.09 MPa
